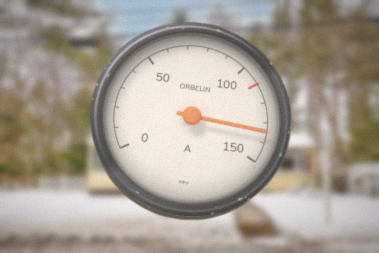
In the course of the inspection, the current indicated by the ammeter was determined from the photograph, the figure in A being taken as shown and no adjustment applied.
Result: 135 A
